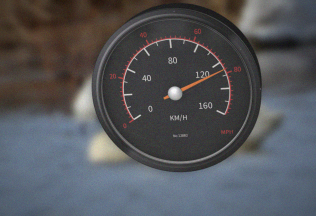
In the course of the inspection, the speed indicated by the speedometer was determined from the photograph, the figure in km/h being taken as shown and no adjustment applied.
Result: 125 km/h
